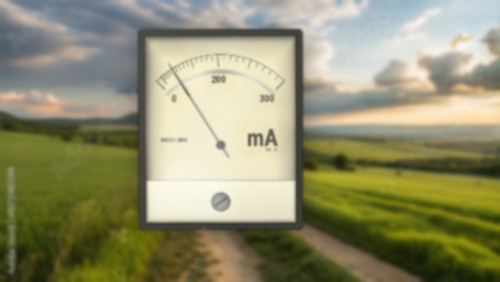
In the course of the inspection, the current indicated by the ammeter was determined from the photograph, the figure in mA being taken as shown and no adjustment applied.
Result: 100 mA
